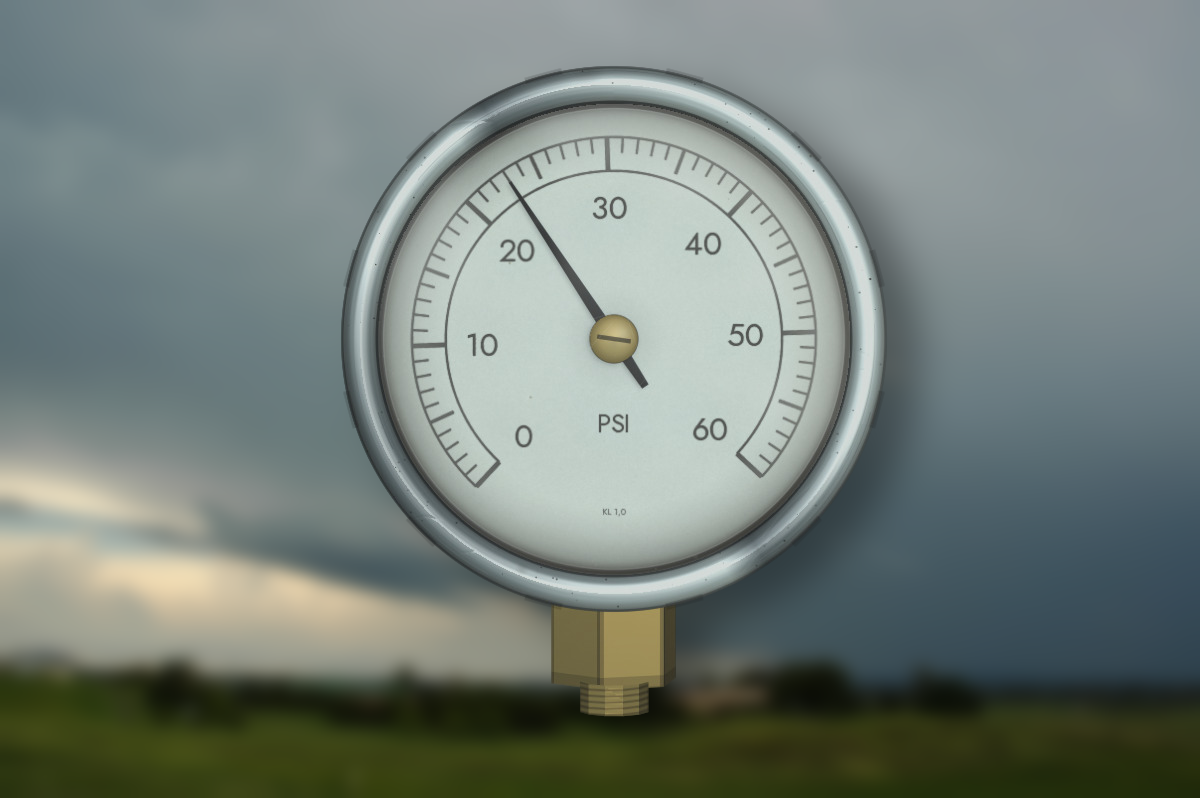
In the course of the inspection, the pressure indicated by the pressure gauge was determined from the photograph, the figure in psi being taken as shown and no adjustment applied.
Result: 23 psi
